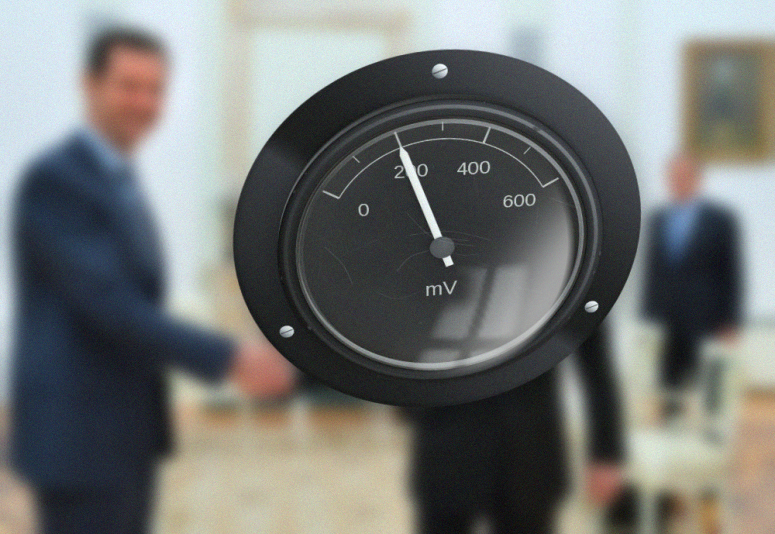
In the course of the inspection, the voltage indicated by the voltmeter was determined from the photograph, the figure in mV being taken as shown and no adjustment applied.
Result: 200 mV
